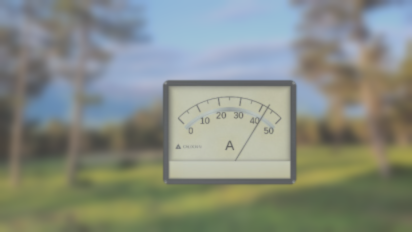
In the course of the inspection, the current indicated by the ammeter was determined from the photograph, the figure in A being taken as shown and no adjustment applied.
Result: 42.5 A
